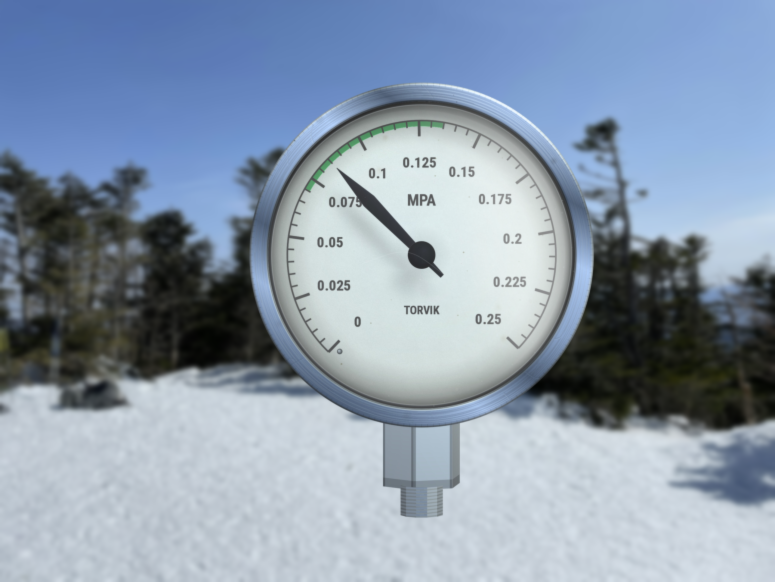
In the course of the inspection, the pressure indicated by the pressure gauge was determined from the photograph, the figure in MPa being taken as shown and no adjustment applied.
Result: 0.085 MPa
